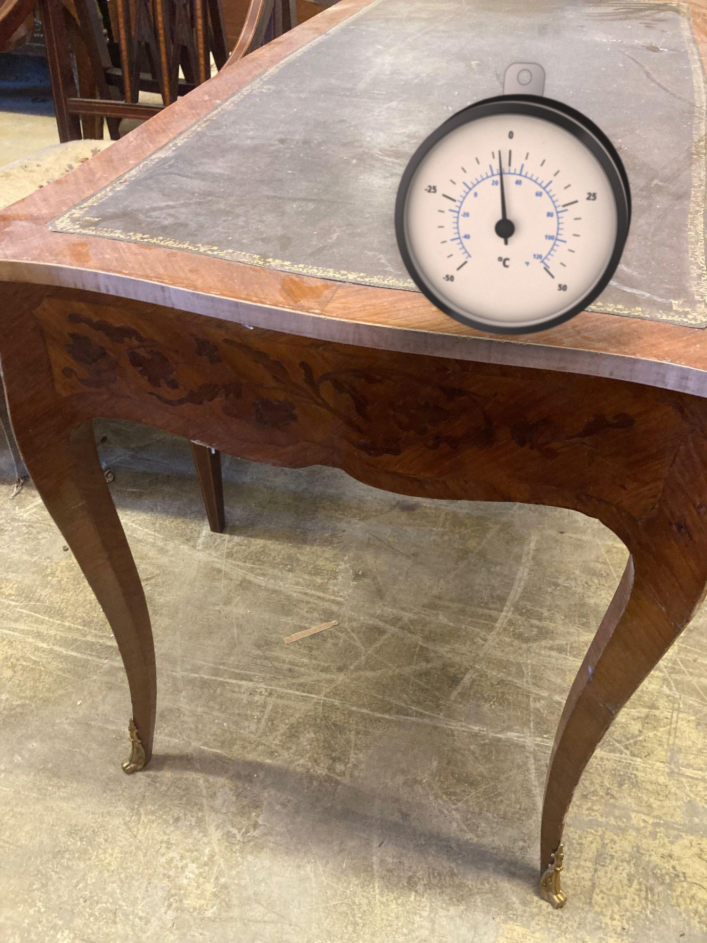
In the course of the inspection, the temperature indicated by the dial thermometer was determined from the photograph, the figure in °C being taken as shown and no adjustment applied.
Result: -2.5 °C
